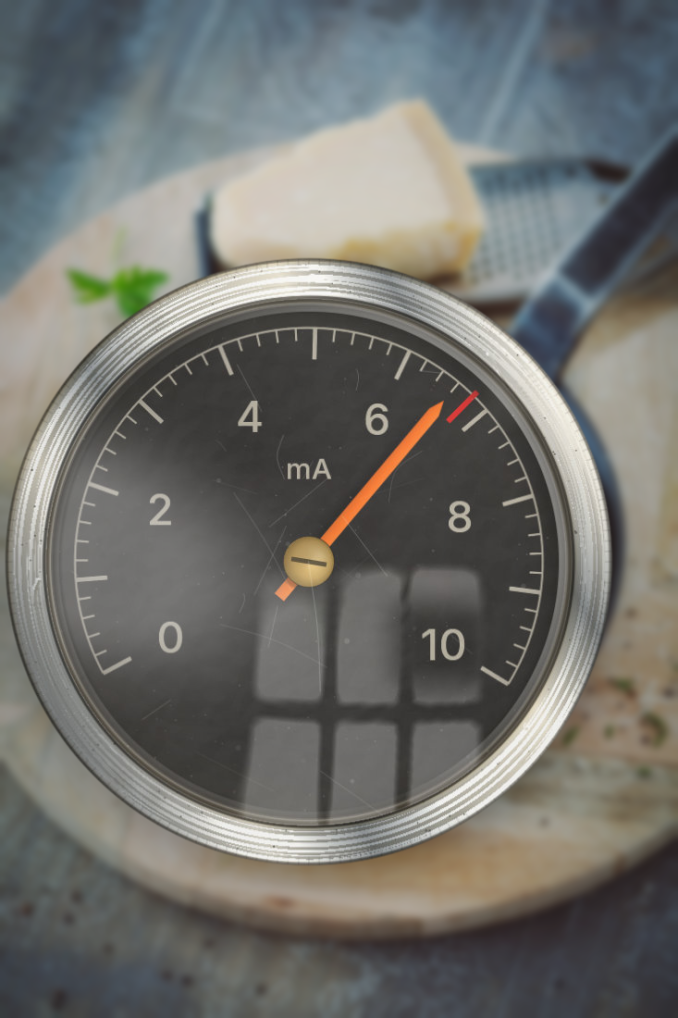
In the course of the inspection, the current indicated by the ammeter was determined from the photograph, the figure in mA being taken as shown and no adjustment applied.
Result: 6.6 mA
